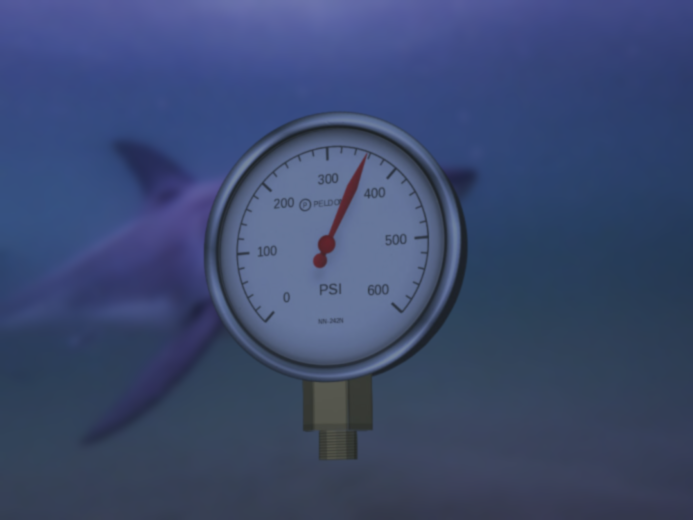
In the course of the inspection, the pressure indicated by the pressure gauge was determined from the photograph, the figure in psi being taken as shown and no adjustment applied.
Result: 360 psi
